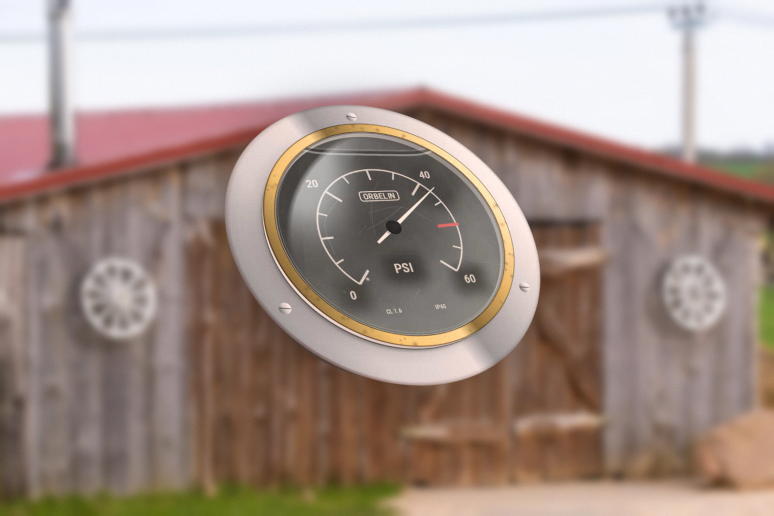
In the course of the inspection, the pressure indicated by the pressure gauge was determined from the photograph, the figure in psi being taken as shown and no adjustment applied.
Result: 42.5 psi
